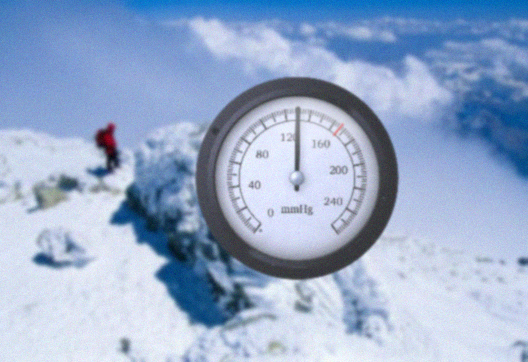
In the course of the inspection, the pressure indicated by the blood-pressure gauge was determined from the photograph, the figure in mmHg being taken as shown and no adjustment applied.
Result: 130 mmHg
